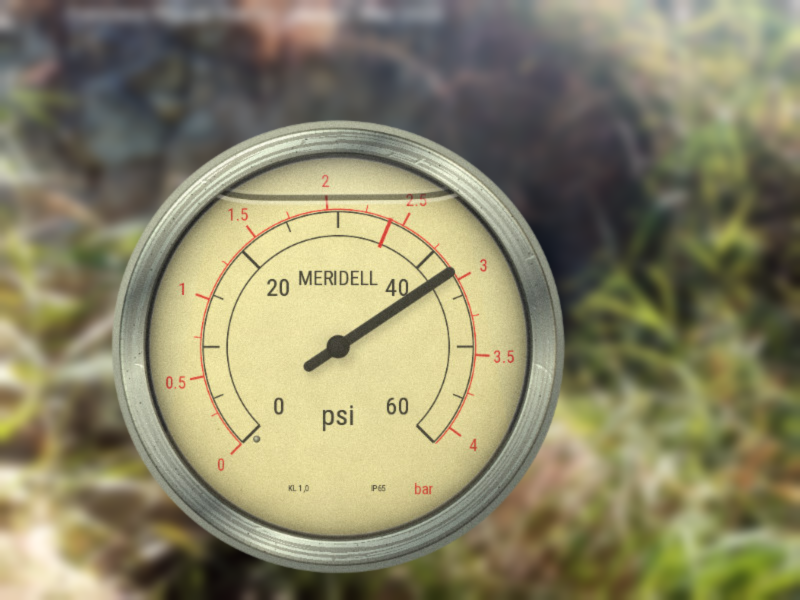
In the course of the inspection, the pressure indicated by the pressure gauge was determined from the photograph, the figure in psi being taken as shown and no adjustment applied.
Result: 42.5 psi
